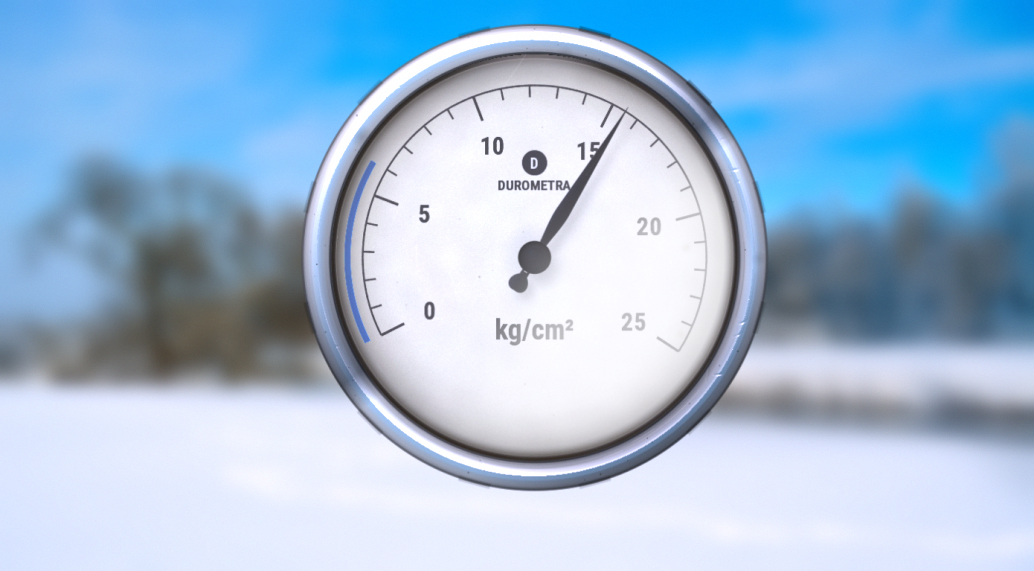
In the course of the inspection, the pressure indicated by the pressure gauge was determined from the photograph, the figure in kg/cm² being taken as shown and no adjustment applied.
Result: 15.5 kg/cm²
